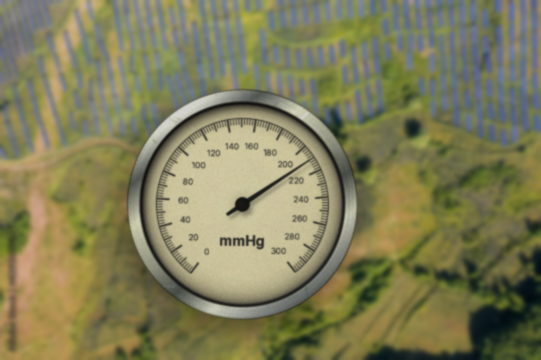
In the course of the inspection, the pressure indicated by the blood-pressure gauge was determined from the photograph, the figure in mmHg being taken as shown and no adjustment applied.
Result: 210 mmHg
